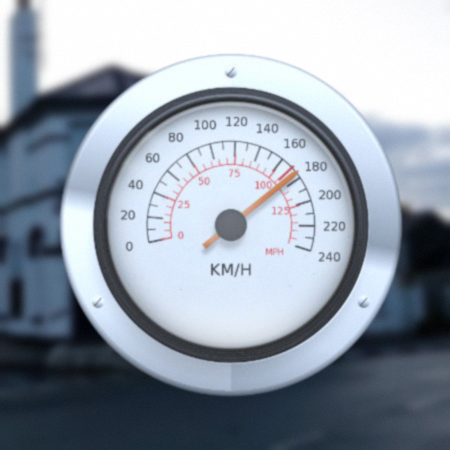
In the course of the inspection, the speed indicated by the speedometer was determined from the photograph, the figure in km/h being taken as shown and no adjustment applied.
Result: 175 km/h
